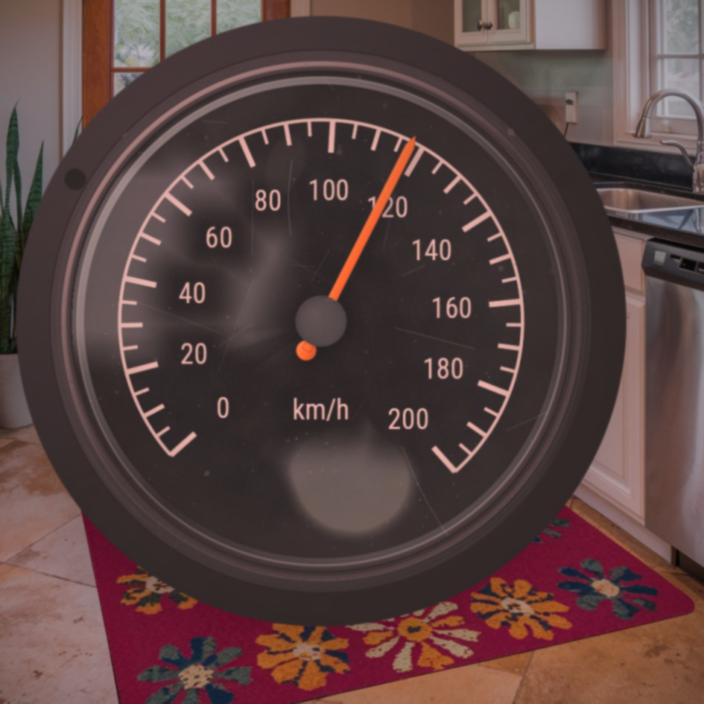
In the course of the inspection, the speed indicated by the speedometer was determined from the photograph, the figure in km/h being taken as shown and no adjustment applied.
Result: 117.5 km/h
